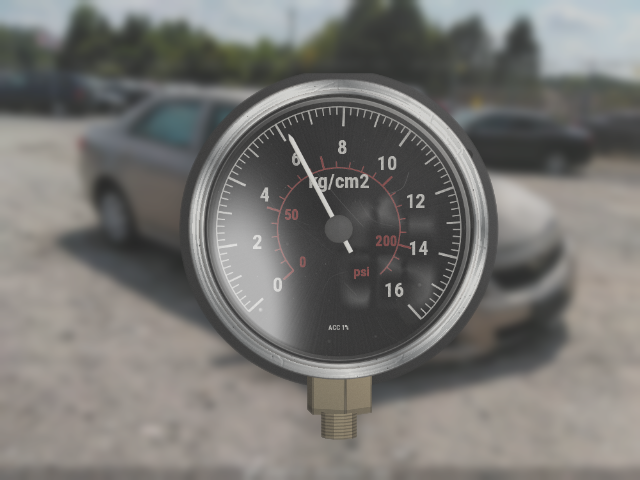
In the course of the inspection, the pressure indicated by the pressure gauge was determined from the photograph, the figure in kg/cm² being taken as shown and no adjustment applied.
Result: 6.2 kg/cm²
